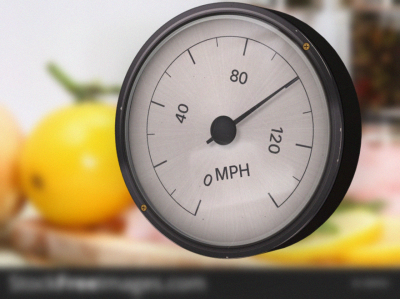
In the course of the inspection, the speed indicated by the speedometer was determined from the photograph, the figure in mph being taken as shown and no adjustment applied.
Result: 100 mph
